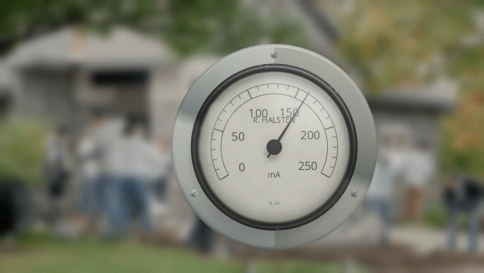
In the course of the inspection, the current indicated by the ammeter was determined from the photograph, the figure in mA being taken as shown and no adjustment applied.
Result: 160 mA
